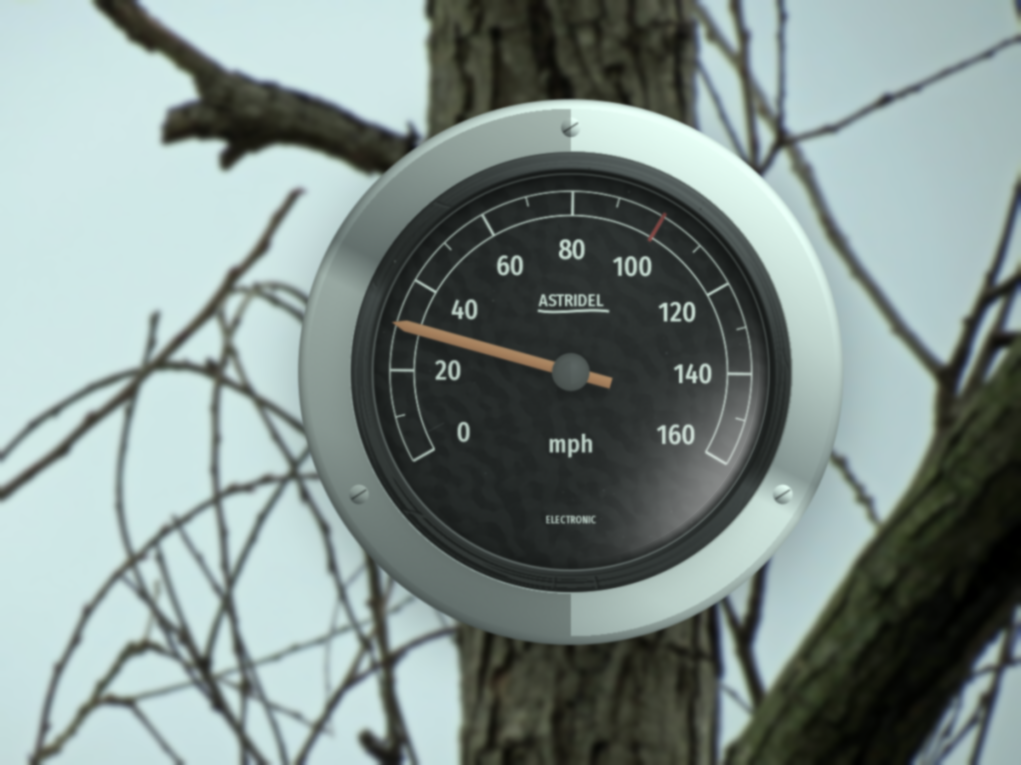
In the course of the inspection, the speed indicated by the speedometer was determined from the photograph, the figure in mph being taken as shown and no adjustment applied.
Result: 30 mph
